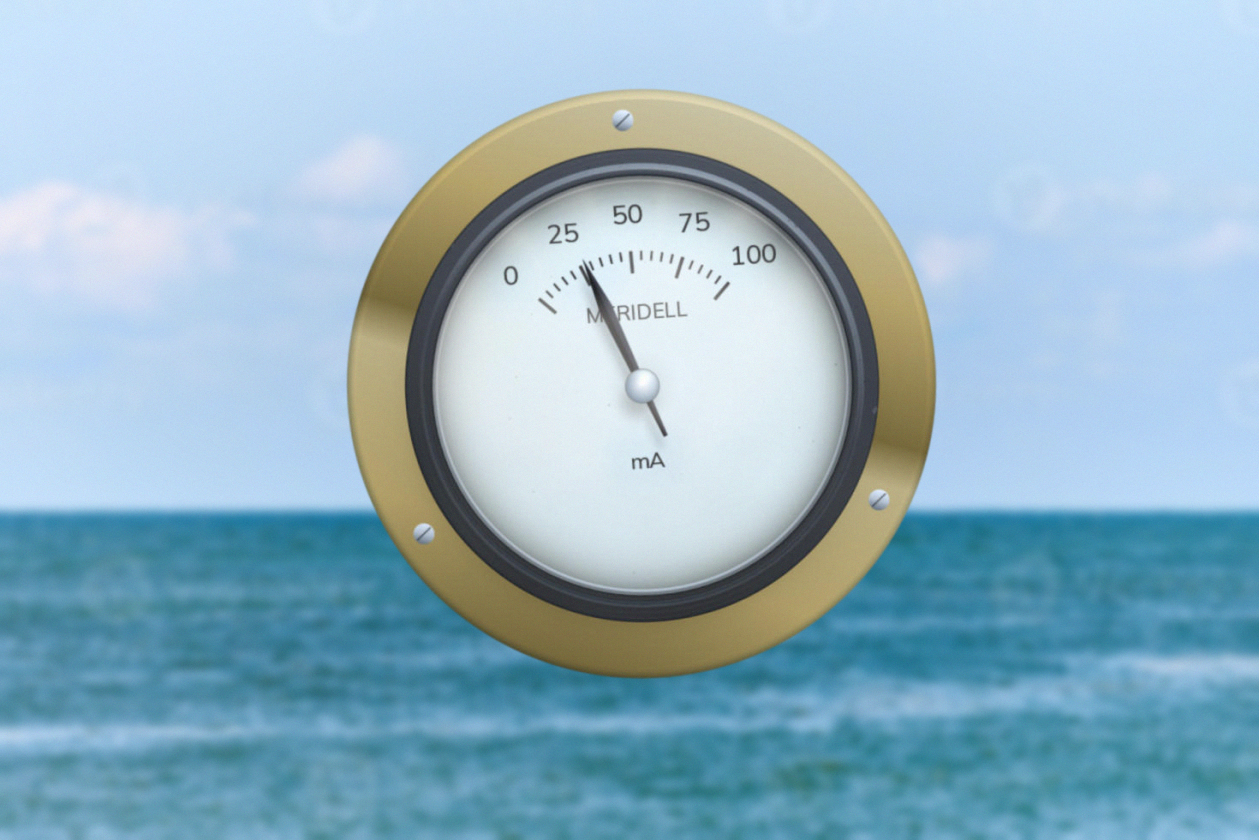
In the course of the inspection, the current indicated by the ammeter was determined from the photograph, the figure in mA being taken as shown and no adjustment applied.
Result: 27.5 mA
